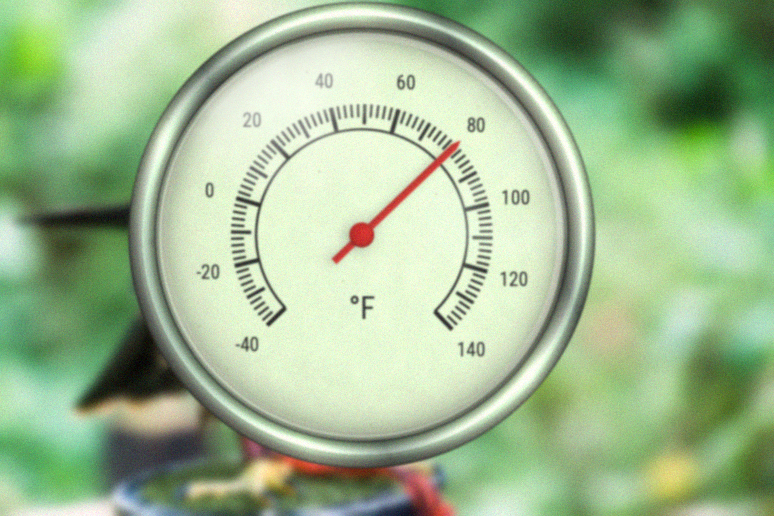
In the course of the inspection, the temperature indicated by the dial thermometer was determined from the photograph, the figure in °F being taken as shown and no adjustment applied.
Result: 80 °F
